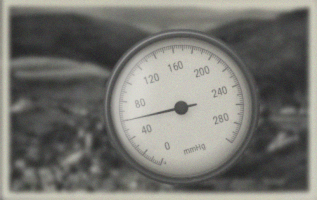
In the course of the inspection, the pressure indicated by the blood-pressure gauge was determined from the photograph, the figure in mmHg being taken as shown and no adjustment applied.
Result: 60 mmHg
